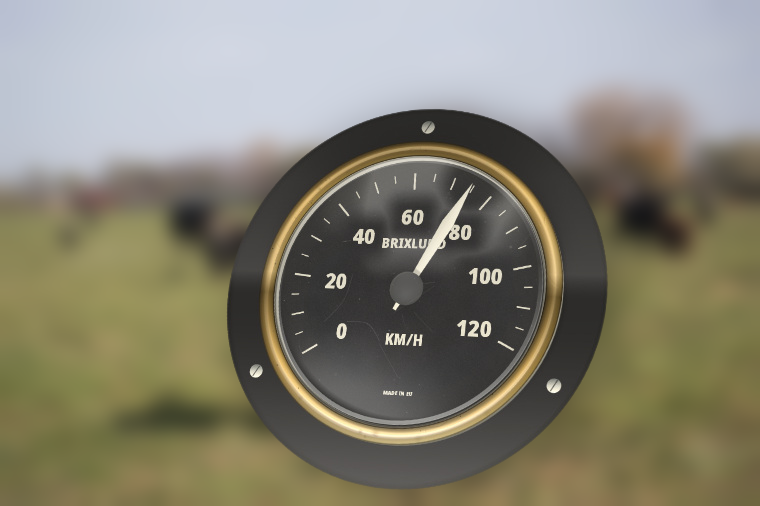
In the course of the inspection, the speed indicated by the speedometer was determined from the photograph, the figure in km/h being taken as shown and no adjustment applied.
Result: 75 km/h
